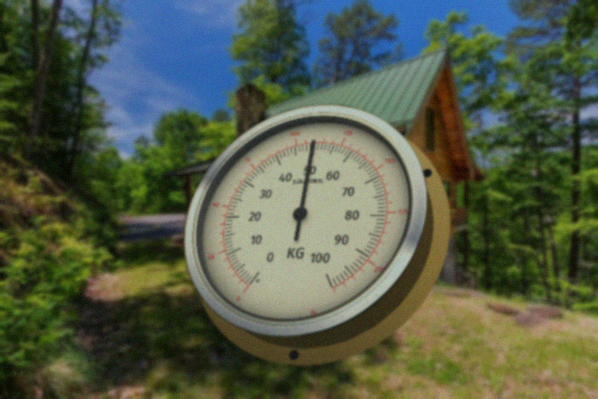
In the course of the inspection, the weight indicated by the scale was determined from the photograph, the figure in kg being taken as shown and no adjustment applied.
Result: 50 kg
